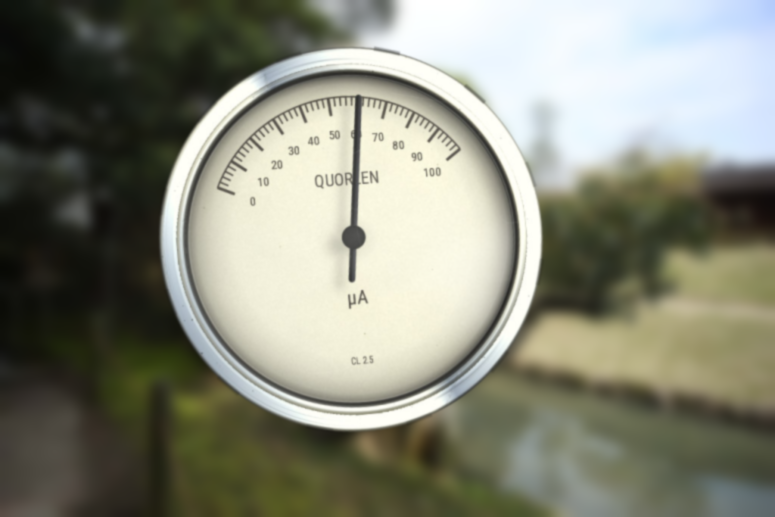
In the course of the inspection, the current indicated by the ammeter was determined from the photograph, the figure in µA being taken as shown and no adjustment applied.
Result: 60 µA
